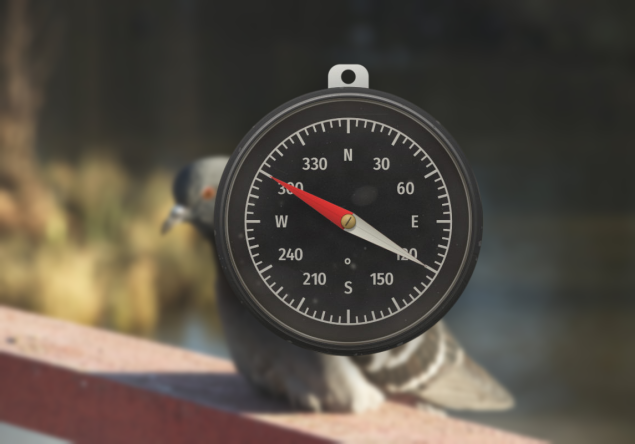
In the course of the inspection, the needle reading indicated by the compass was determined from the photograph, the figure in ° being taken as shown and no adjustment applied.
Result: 300 °
